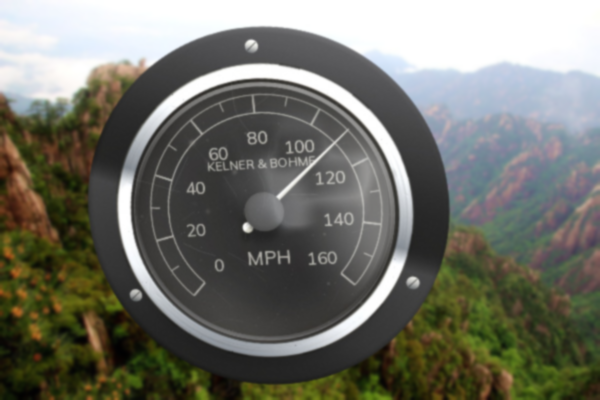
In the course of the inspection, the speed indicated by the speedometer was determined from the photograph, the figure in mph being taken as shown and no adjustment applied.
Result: 110 mph
